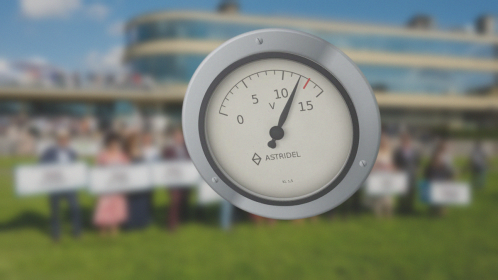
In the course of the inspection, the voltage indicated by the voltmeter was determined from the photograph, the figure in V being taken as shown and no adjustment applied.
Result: 12 V
